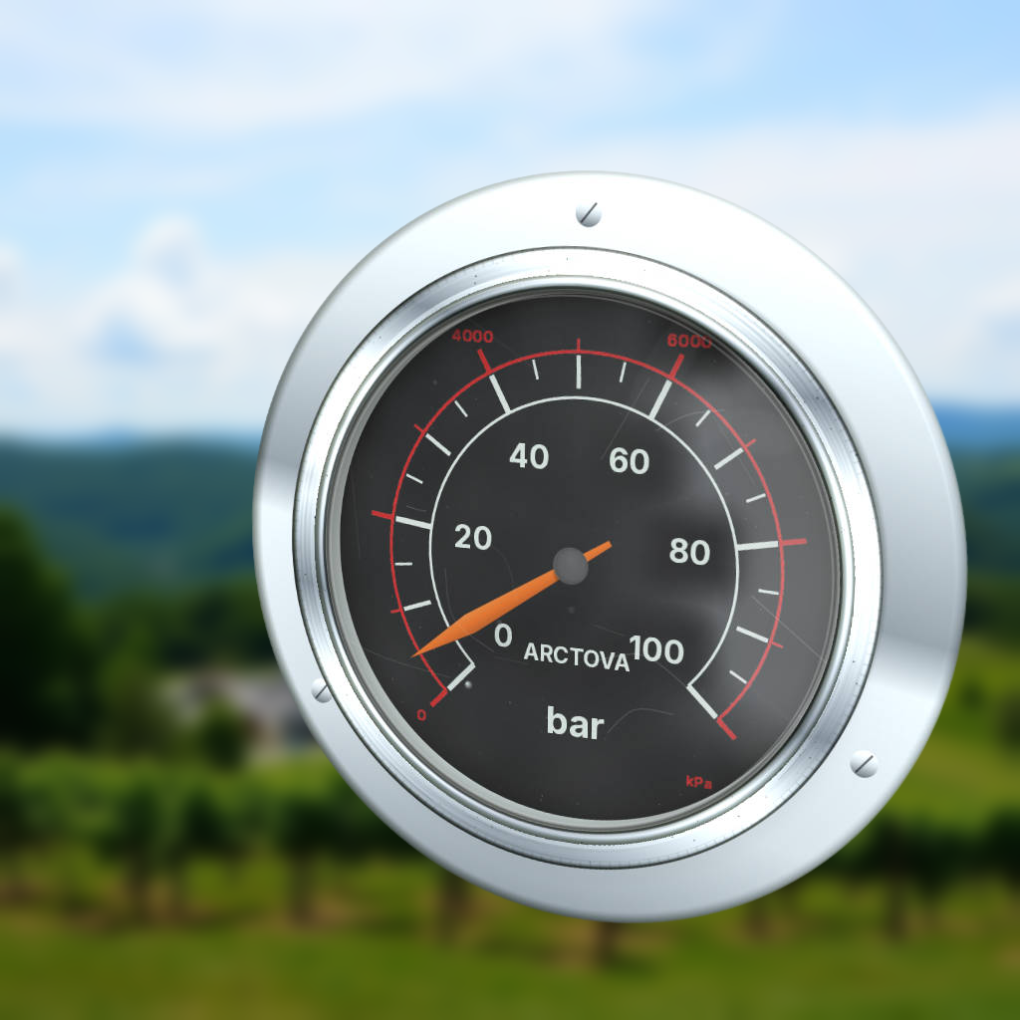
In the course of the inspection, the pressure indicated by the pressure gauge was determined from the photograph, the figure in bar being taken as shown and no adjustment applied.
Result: 5 bar
